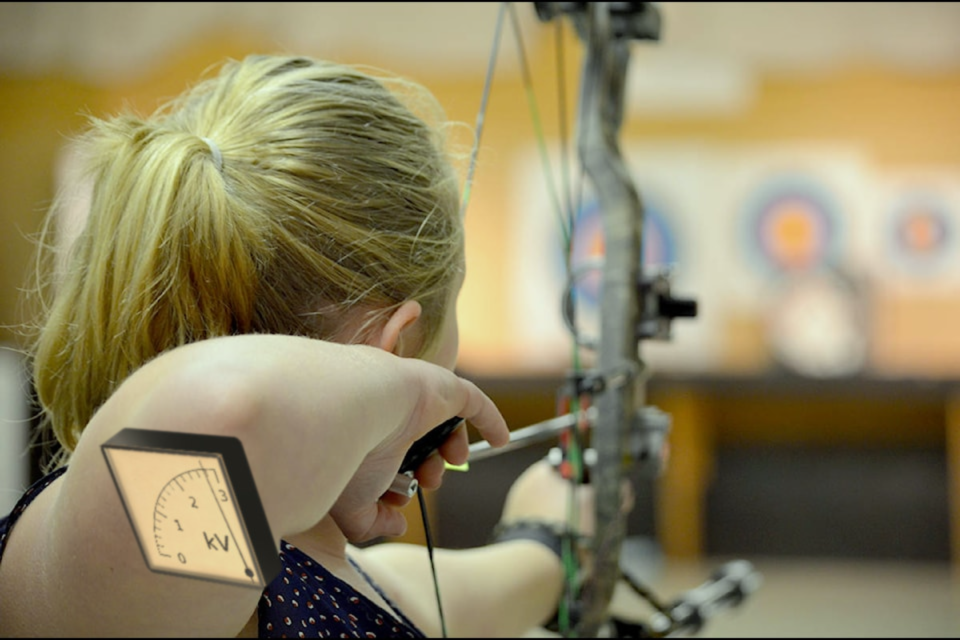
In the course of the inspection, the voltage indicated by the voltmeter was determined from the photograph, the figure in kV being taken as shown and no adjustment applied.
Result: 2.8 kV
